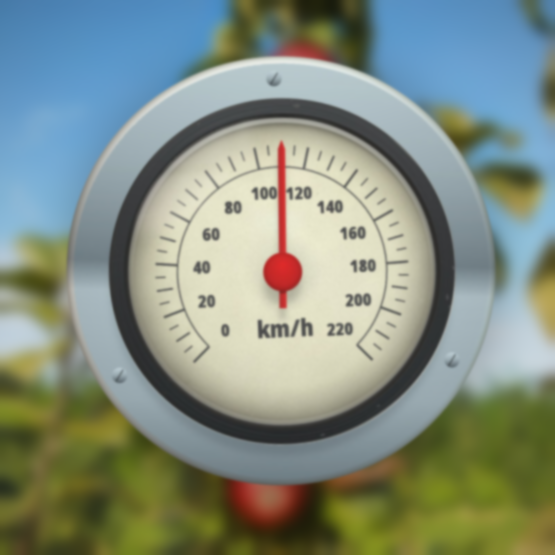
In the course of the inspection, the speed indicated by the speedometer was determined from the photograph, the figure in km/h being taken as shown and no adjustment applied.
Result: 110 km/h
